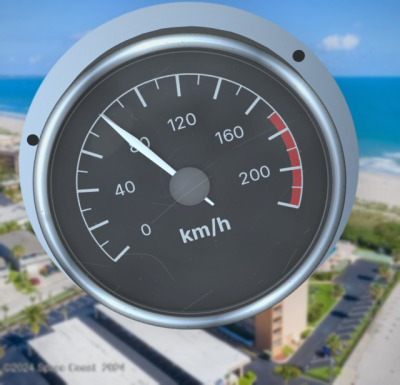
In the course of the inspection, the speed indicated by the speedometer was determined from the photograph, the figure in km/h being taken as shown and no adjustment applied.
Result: 80 km/h
